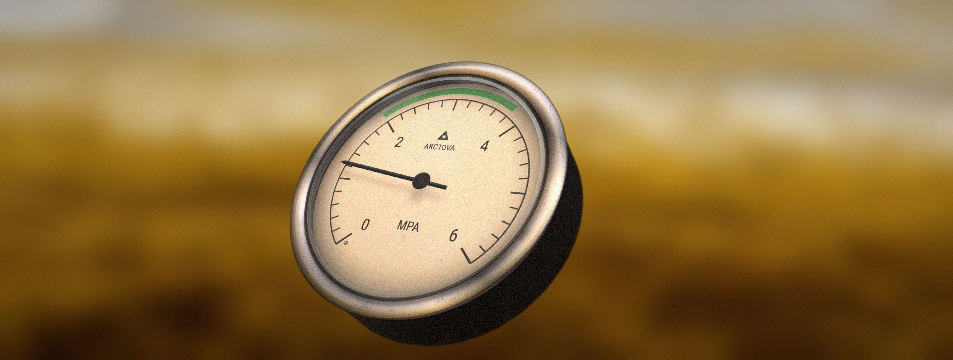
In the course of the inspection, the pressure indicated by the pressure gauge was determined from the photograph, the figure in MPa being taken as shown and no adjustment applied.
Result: 1.2 MPa
